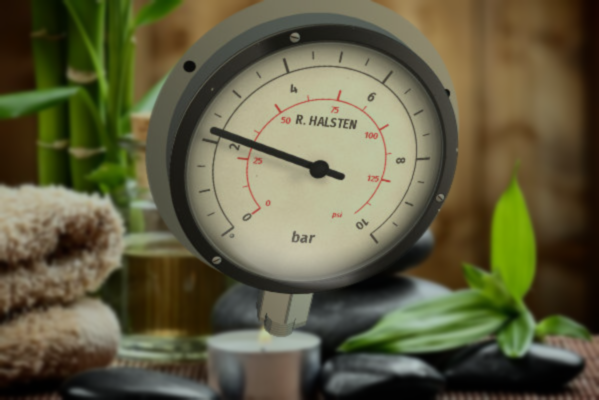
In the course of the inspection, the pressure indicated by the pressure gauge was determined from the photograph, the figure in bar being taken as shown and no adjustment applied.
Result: 2.25 bar
